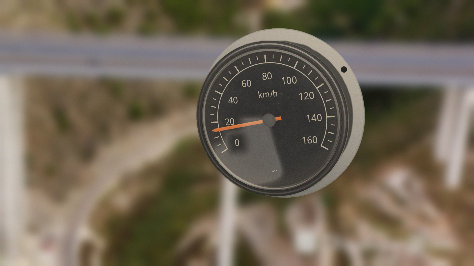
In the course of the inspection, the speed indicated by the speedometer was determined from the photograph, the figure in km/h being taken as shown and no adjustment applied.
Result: 15 km/h
